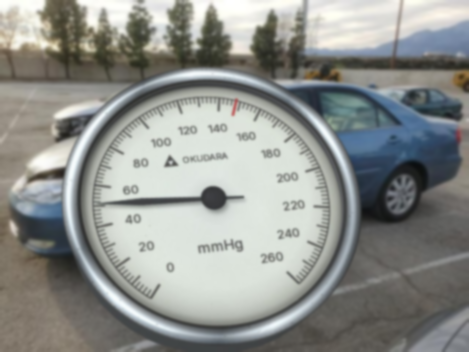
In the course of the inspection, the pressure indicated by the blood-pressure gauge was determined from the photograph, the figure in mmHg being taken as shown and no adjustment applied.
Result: 50 mmHg
